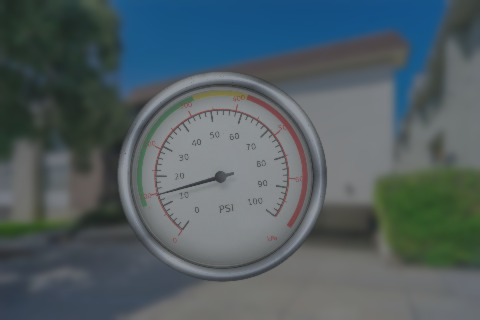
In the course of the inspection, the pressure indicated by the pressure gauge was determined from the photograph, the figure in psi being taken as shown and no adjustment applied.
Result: 14 psi
